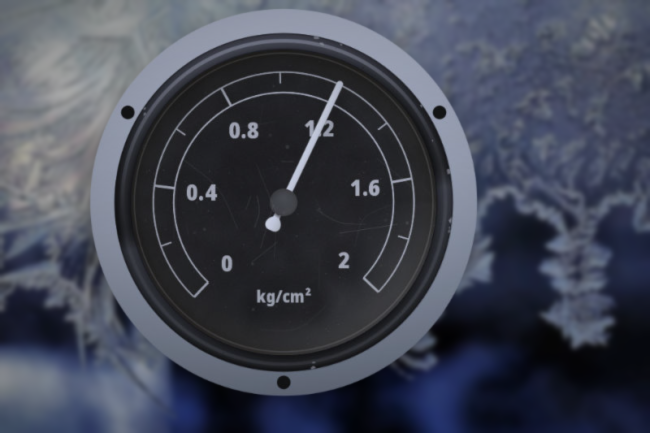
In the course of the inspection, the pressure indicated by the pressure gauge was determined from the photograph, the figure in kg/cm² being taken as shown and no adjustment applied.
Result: 1.2 kg/cm²
